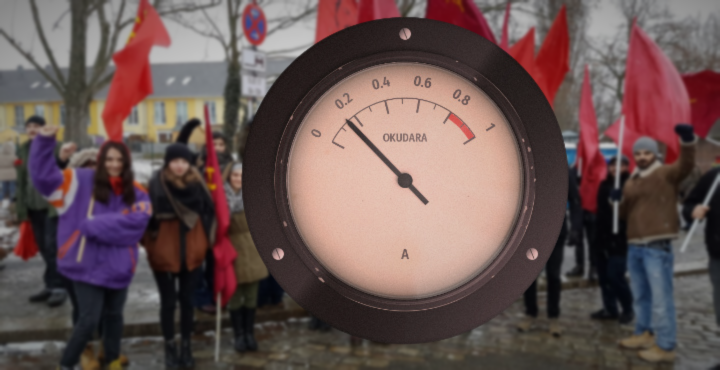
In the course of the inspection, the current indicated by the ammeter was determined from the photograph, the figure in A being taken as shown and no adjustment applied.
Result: 0.15 A
